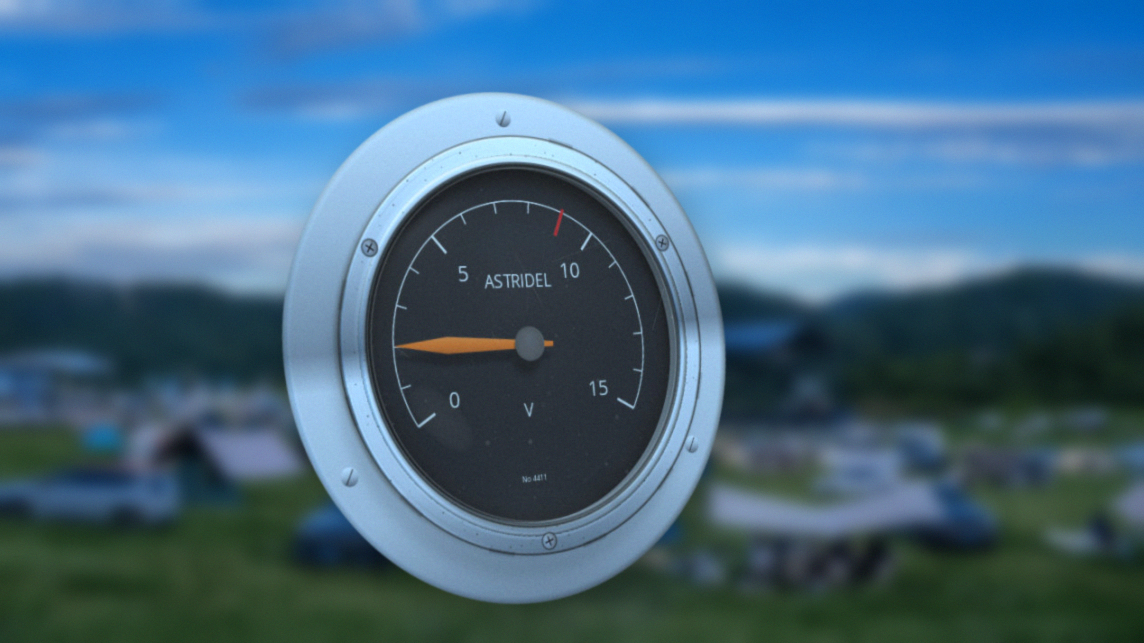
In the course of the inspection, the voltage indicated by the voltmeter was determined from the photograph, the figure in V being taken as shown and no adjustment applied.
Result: 2 V
